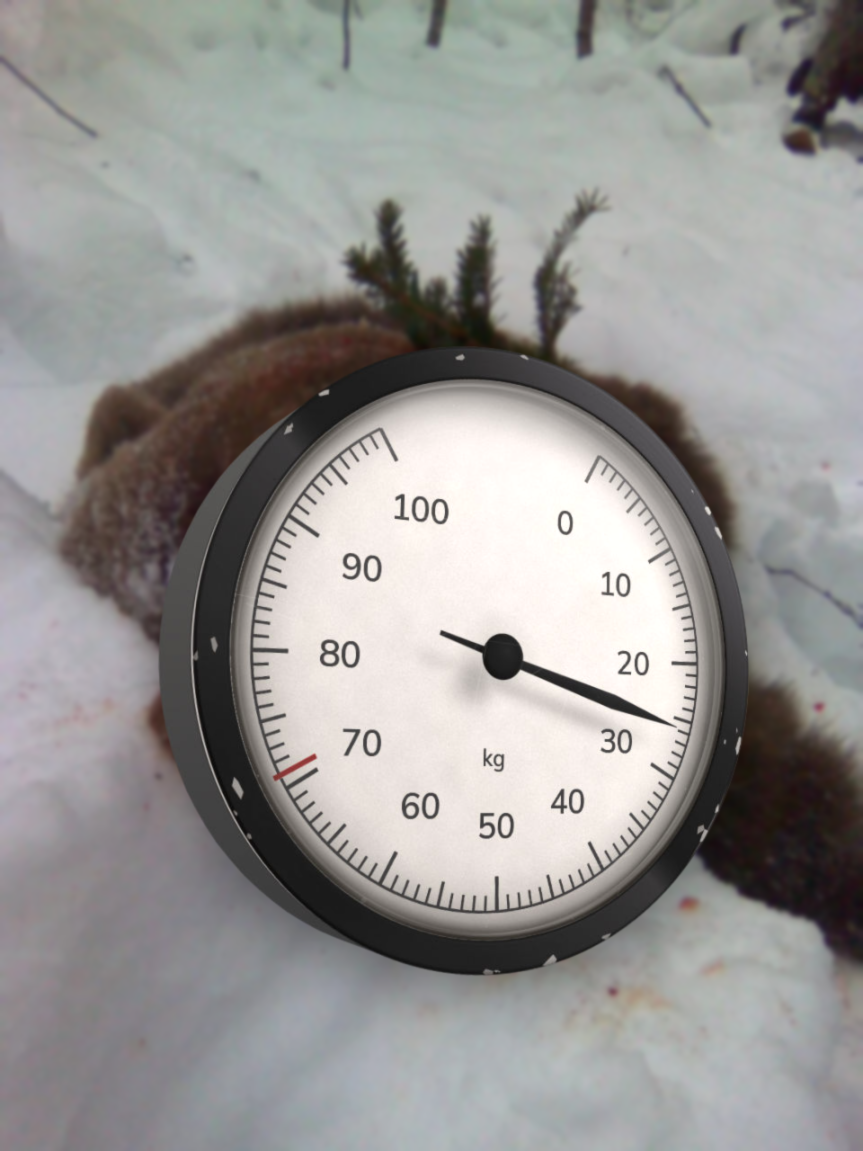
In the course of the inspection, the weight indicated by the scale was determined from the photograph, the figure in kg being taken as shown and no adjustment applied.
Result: 26 kg
